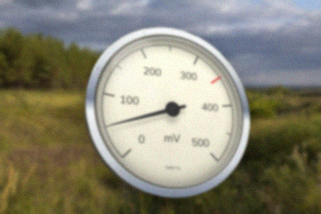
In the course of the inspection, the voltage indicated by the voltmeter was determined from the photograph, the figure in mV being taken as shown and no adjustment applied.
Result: 50 mV
